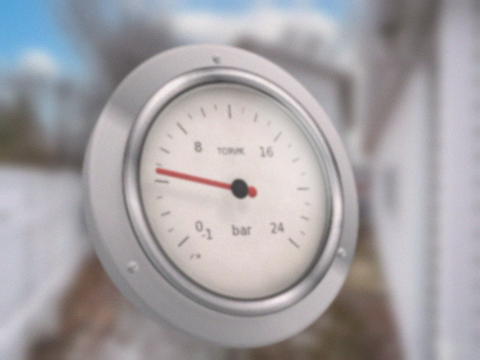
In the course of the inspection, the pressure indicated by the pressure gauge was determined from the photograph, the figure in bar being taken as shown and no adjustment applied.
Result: 4.5 bar
